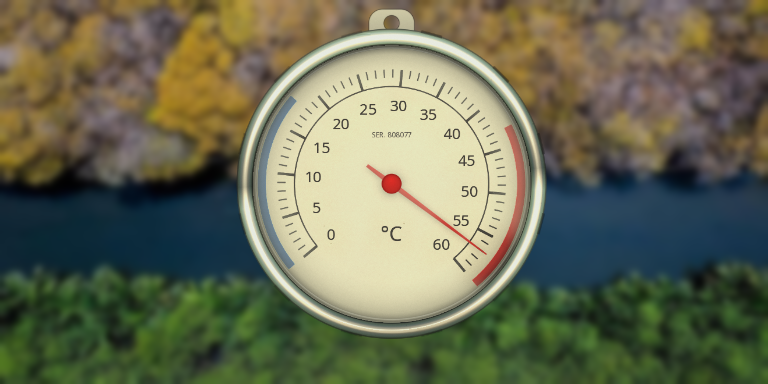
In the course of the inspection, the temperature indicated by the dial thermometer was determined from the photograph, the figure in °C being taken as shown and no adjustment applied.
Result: 57 °C
